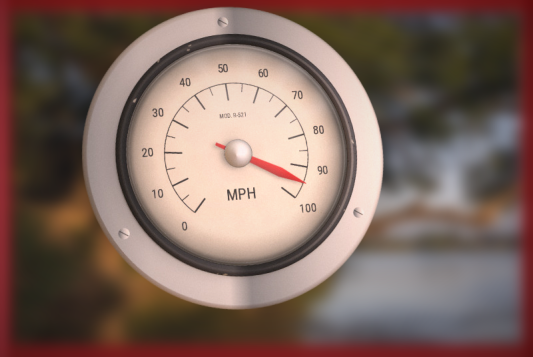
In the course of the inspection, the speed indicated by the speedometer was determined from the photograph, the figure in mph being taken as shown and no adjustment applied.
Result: 95 mph
